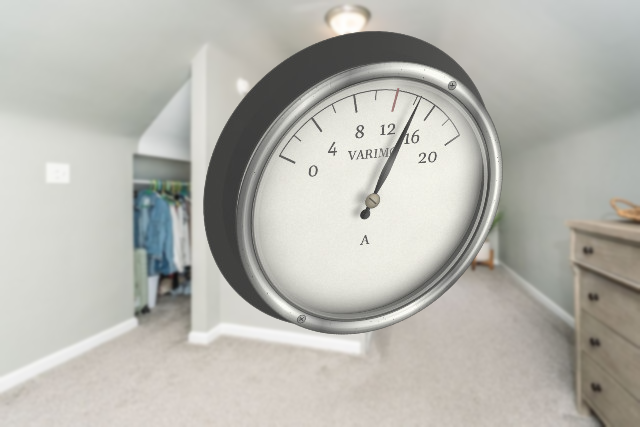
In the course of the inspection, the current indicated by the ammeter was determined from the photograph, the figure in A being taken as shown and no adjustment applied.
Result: 14 A
